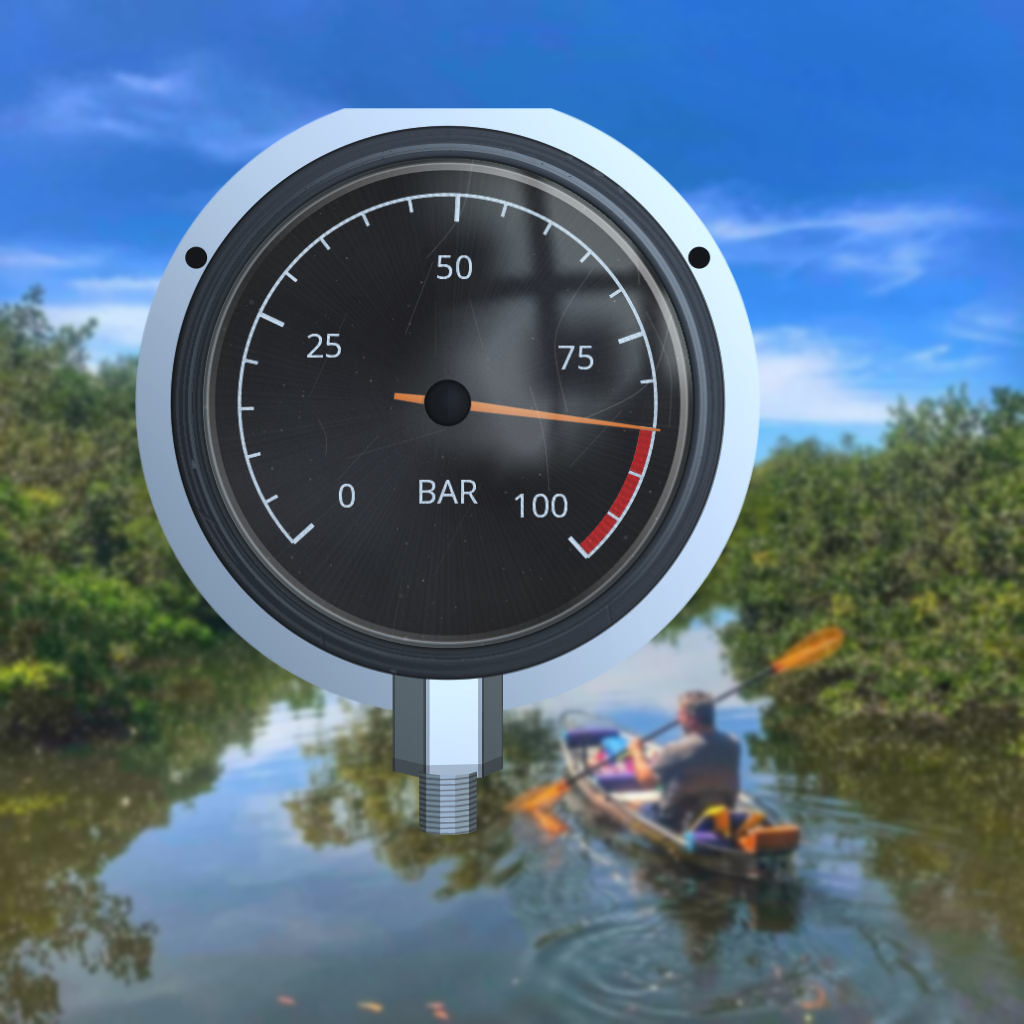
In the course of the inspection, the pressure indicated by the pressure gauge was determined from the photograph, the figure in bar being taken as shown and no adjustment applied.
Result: 85 bar
